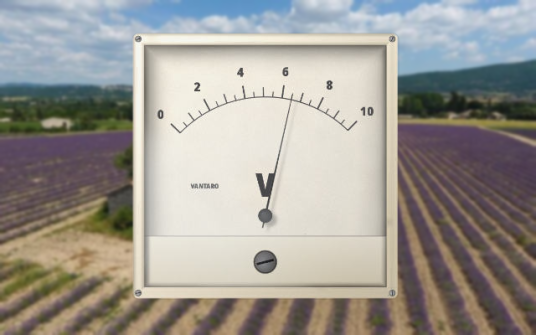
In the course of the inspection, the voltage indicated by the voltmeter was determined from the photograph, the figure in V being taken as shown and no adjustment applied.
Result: 6.5 V
